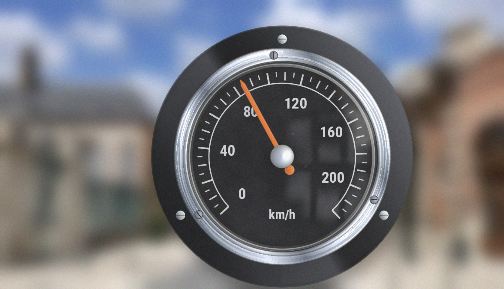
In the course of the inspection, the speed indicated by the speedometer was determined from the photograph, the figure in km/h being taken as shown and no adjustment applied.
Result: 85 km/h
